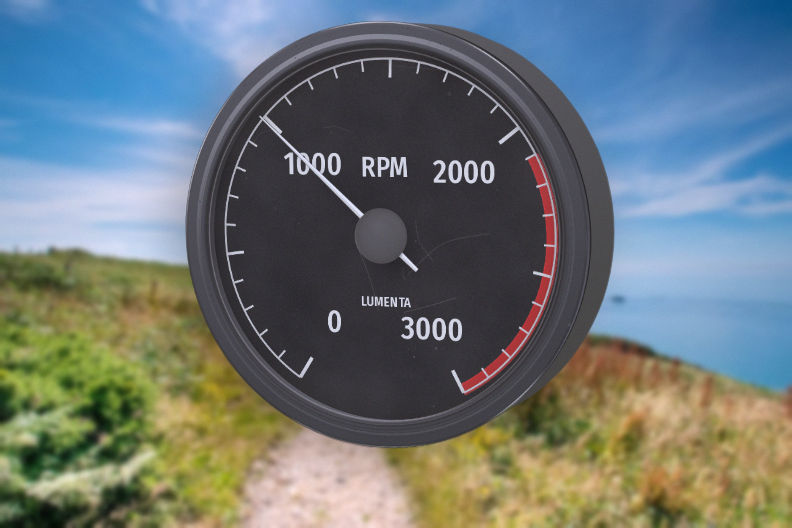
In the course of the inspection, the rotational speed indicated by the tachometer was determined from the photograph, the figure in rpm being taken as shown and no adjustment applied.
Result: 1000 rpm
